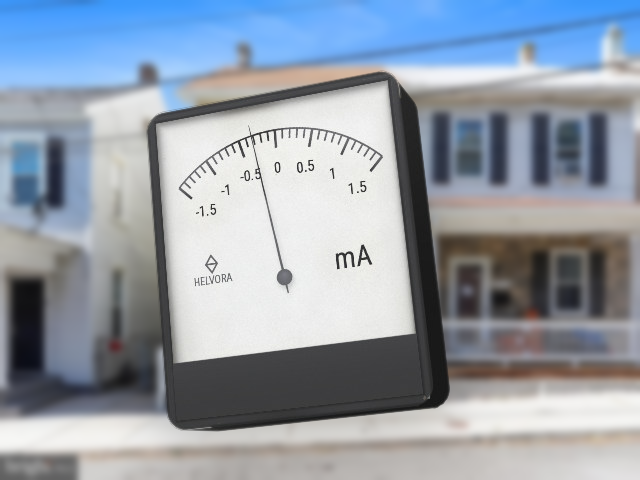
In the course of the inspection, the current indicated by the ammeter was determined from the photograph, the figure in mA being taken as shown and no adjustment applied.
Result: -0.3 mA
